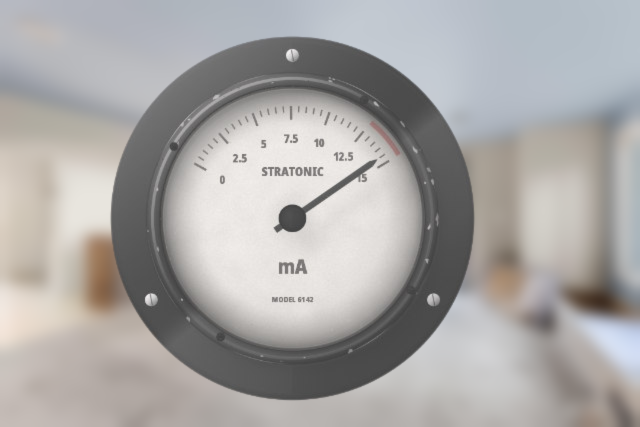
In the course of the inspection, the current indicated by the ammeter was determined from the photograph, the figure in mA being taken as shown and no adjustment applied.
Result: 14.5 mA
